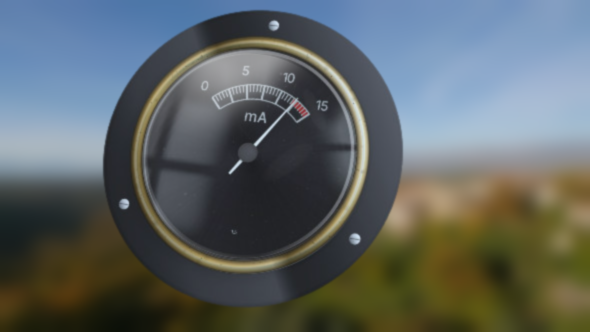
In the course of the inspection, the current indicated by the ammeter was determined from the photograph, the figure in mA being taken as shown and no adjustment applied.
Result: 12.5 mA
